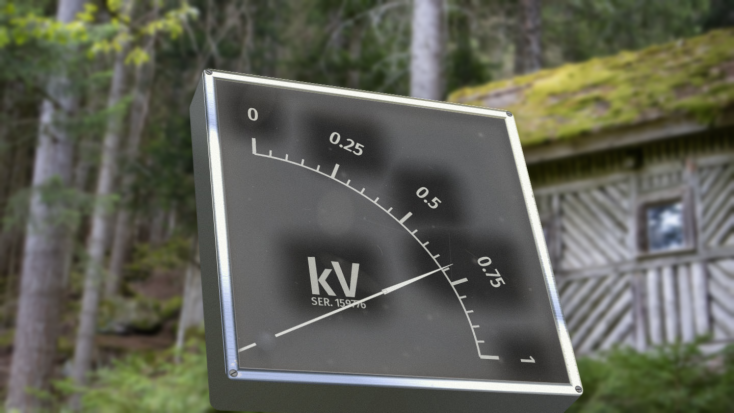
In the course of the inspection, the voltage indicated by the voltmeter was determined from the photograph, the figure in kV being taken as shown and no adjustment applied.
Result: 0.7 kV
